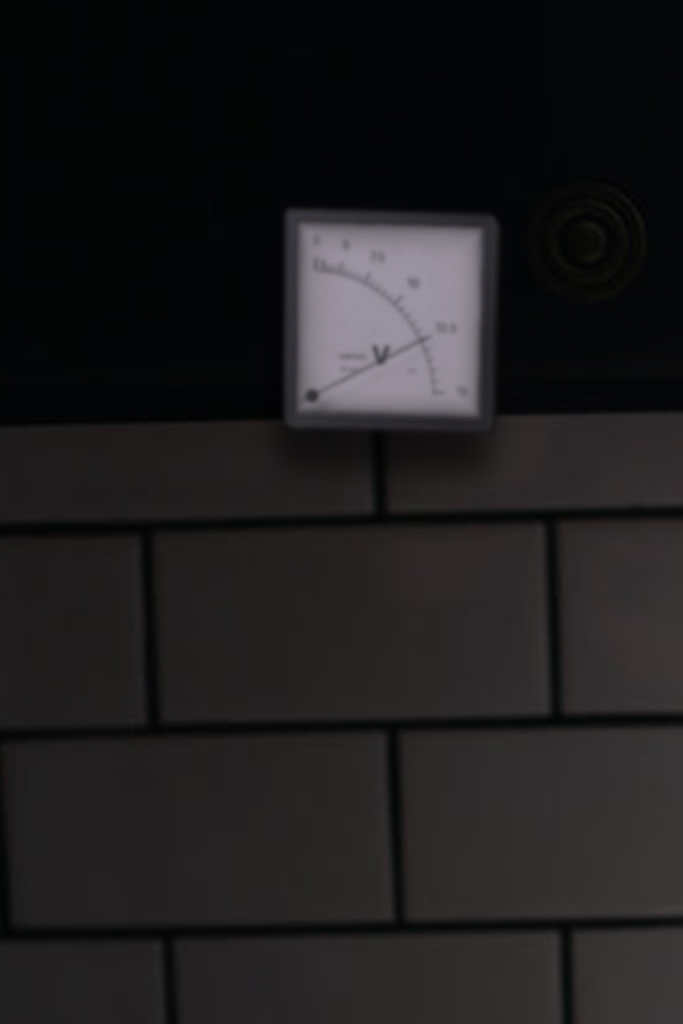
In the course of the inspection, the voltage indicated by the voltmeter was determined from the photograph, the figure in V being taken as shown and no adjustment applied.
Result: 12.5 V
